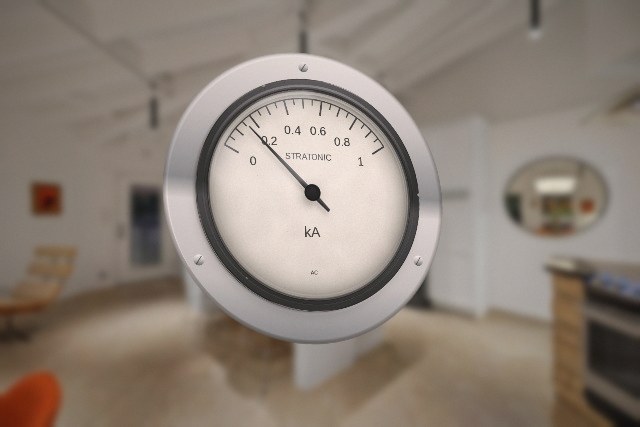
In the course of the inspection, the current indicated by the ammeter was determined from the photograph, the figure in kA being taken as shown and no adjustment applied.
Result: 0.15 kA
